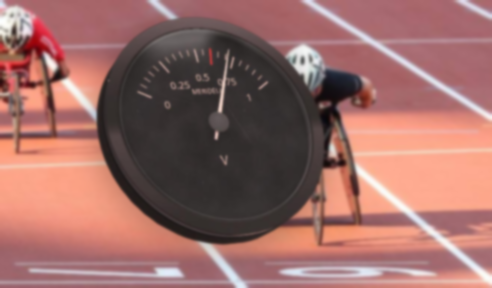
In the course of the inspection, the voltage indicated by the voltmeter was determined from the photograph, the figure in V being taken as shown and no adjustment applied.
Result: 0.7 V
